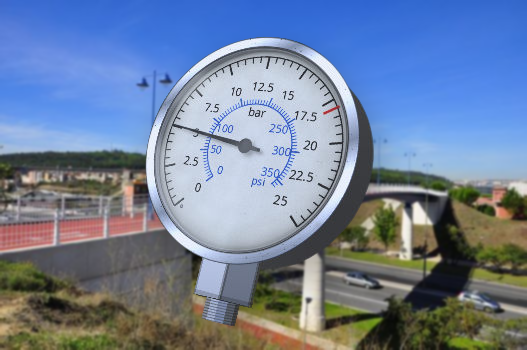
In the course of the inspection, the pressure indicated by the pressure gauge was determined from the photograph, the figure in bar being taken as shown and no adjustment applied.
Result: 5 bar
